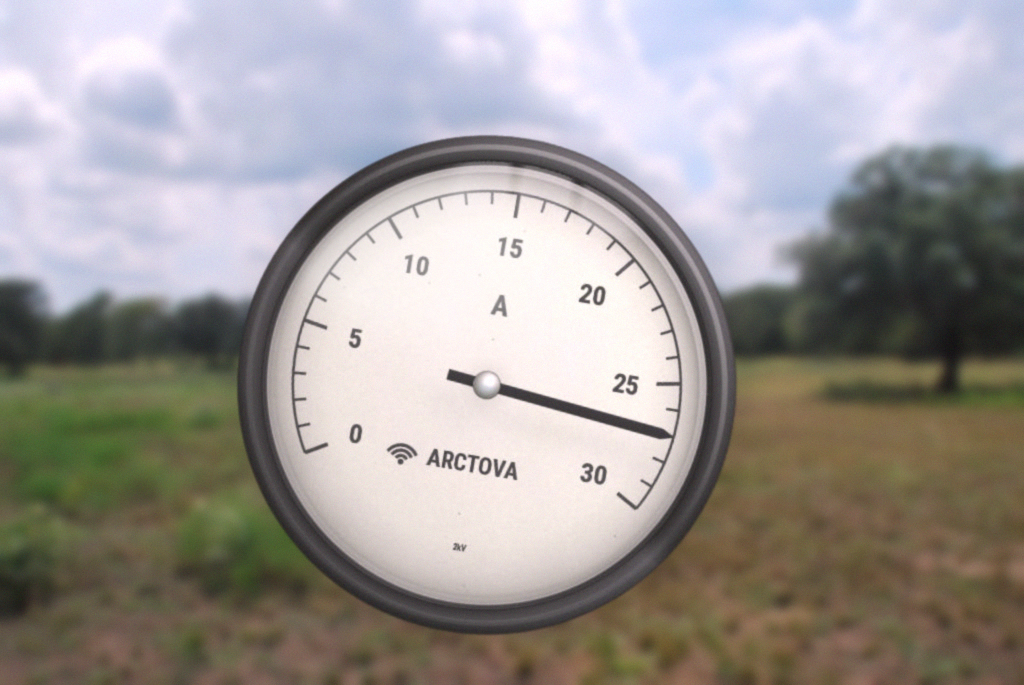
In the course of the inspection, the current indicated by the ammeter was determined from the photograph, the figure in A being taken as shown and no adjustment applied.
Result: 27 A
